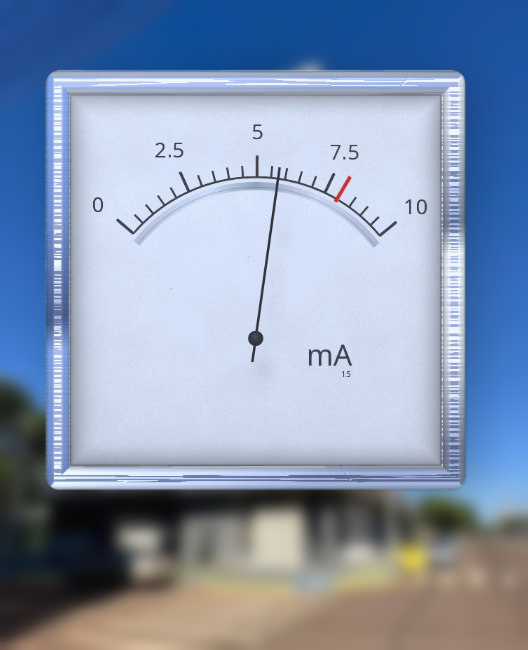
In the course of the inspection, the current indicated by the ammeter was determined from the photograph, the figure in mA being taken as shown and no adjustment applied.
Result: 5.75 mA
